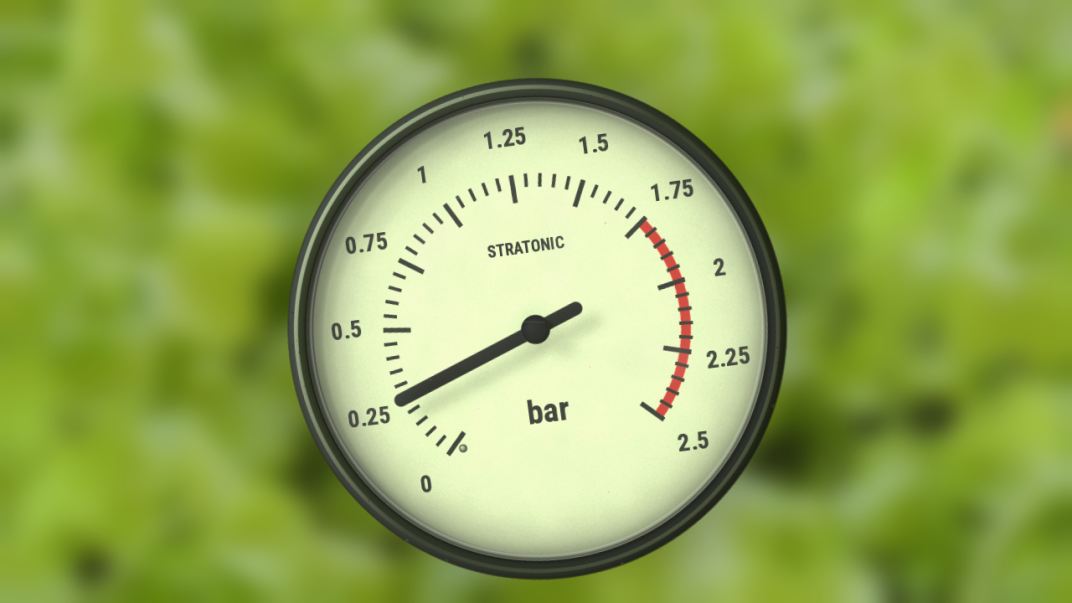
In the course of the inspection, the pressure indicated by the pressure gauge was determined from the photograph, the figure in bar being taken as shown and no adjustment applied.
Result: 0.25 bar
